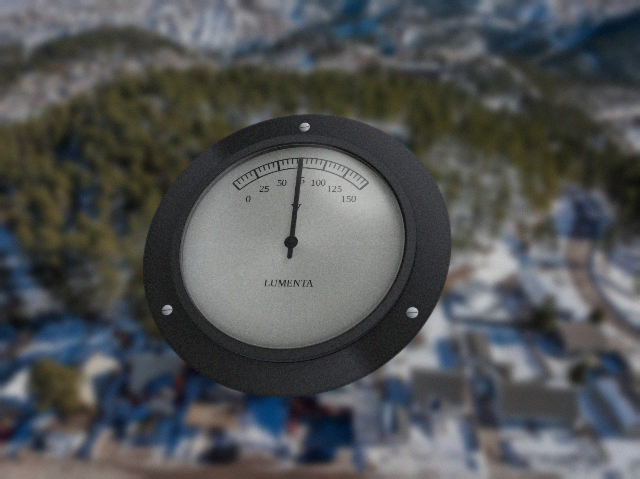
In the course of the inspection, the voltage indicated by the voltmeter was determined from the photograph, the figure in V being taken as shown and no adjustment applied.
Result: 75 V
